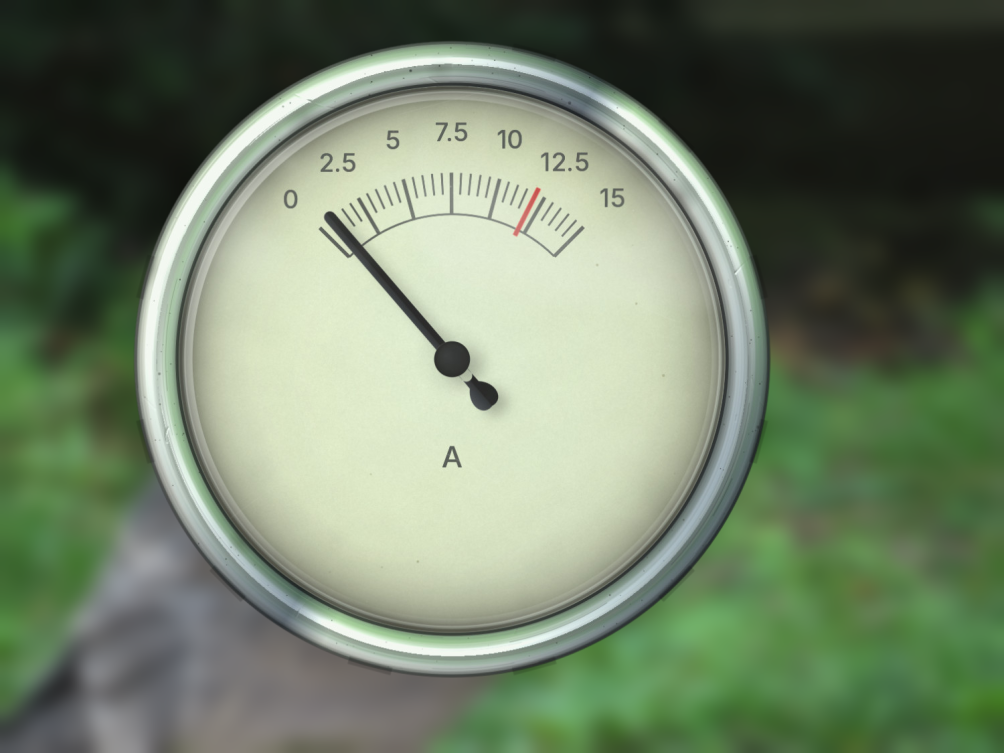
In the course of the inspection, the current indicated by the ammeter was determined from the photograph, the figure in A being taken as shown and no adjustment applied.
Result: 0.75 A
